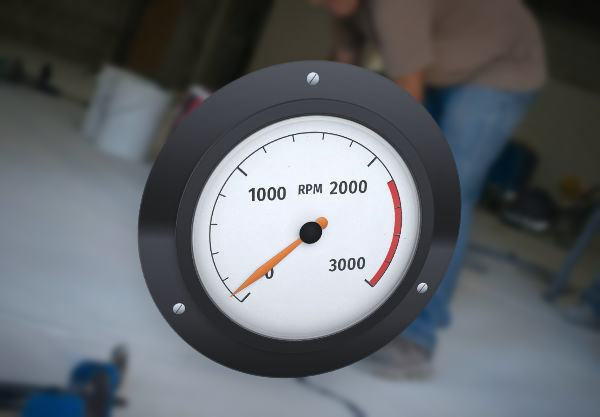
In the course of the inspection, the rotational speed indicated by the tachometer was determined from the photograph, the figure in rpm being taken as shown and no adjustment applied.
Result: 100 rpm
